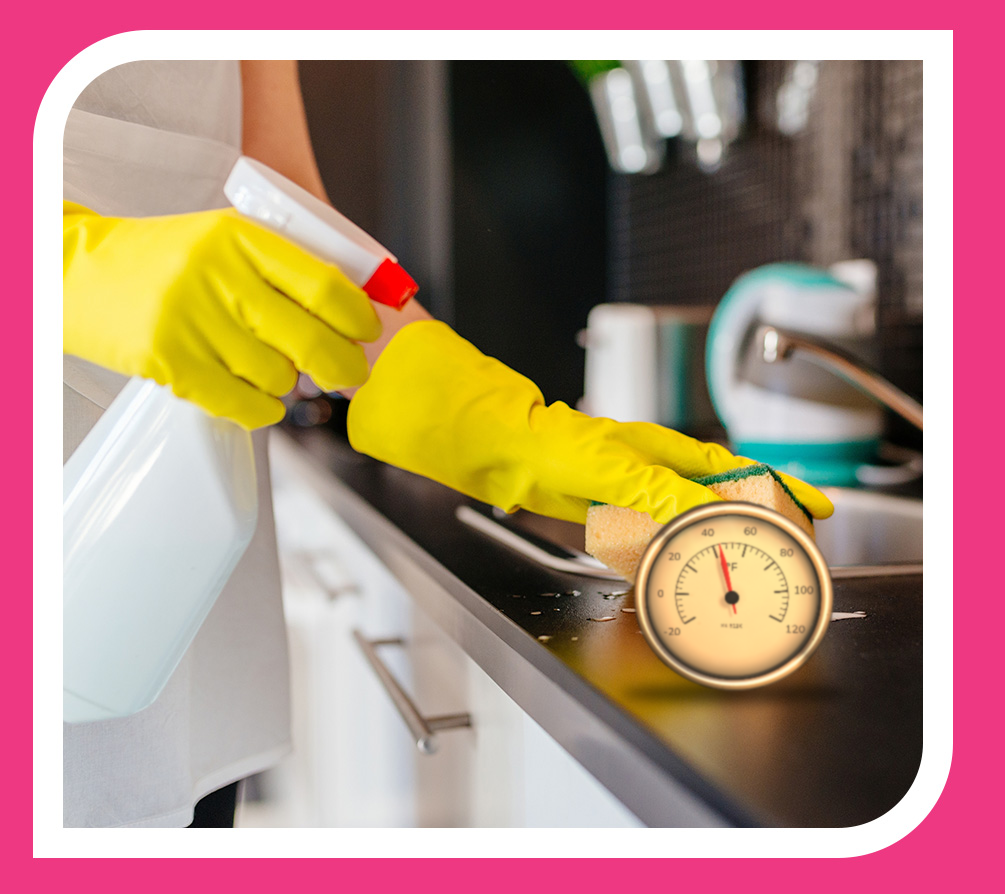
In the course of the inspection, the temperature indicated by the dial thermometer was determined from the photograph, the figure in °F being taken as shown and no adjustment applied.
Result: 44 °F
